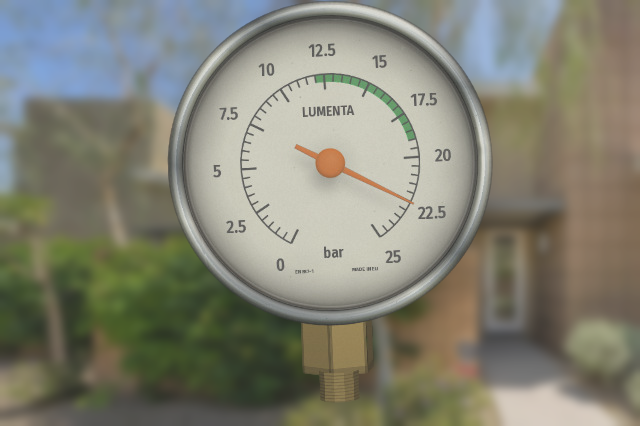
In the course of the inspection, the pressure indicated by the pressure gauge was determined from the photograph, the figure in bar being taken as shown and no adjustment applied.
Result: 22.5 bar
